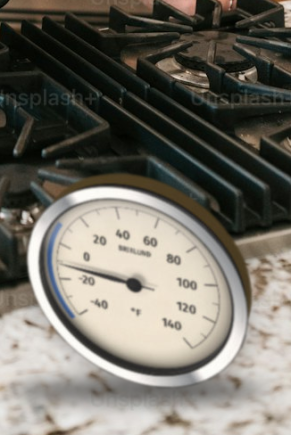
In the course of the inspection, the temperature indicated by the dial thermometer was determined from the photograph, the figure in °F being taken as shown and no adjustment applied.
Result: -10 °F
